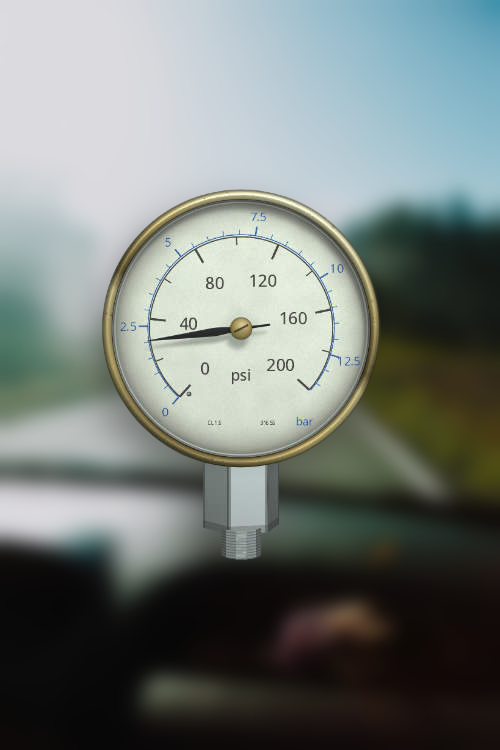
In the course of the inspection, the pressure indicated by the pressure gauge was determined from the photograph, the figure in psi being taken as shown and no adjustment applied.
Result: 30 psi
